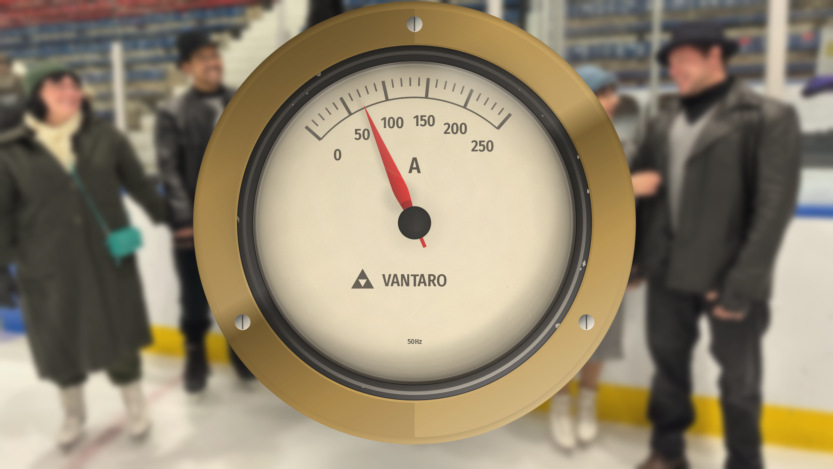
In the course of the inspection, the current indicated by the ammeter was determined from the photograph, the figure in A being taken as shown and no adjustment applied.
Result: 70 A
